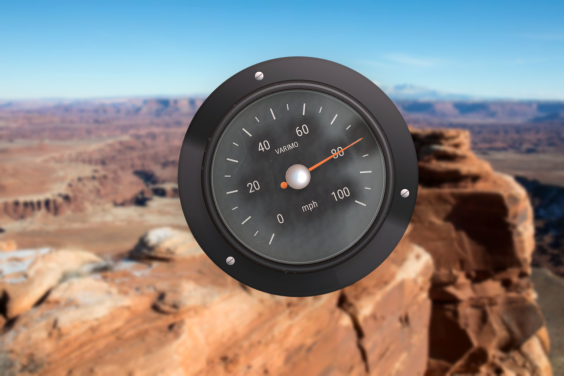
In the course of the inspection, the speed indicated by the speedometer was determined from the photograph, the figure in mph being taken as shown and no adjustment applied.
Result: 80 mph
